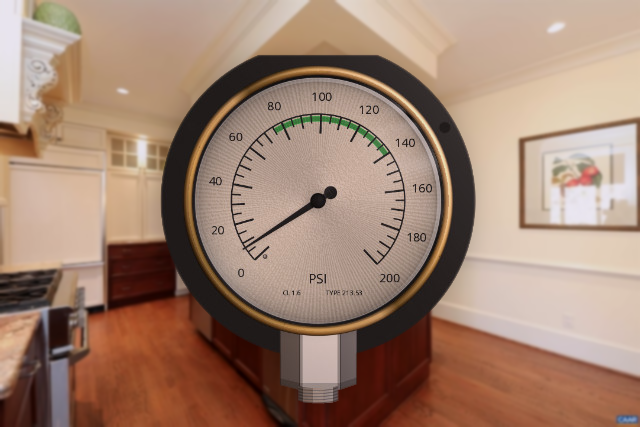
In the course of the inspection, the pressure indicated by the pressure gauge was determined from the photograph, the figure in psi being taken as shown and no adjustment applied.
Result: 7.5 psi
